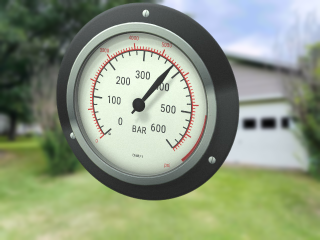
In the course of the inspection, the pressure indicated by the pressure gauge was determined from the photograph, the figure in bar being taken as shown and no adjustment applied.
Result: 380 bar
